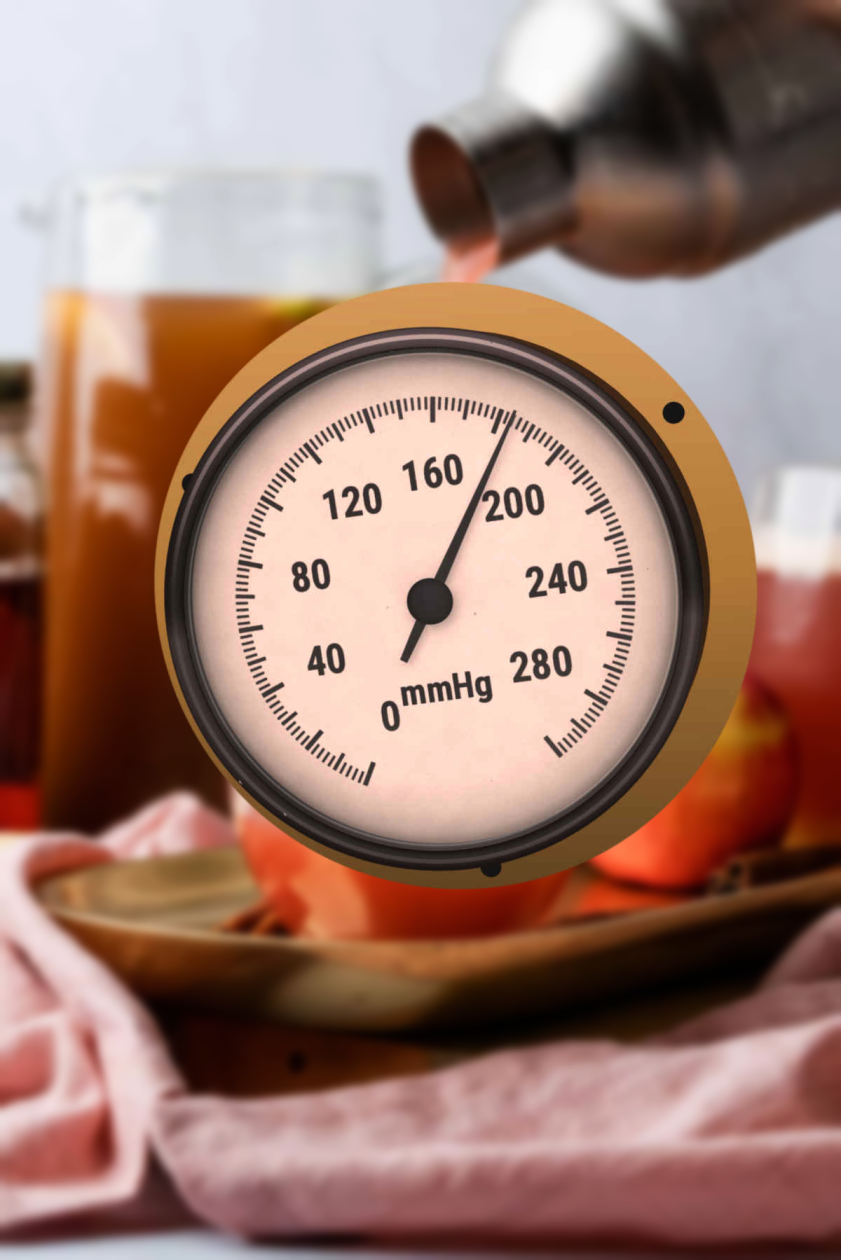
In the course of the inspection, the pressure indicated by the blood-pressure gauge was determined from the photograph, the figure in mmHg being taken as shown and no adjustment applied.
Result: 184 mmHg
